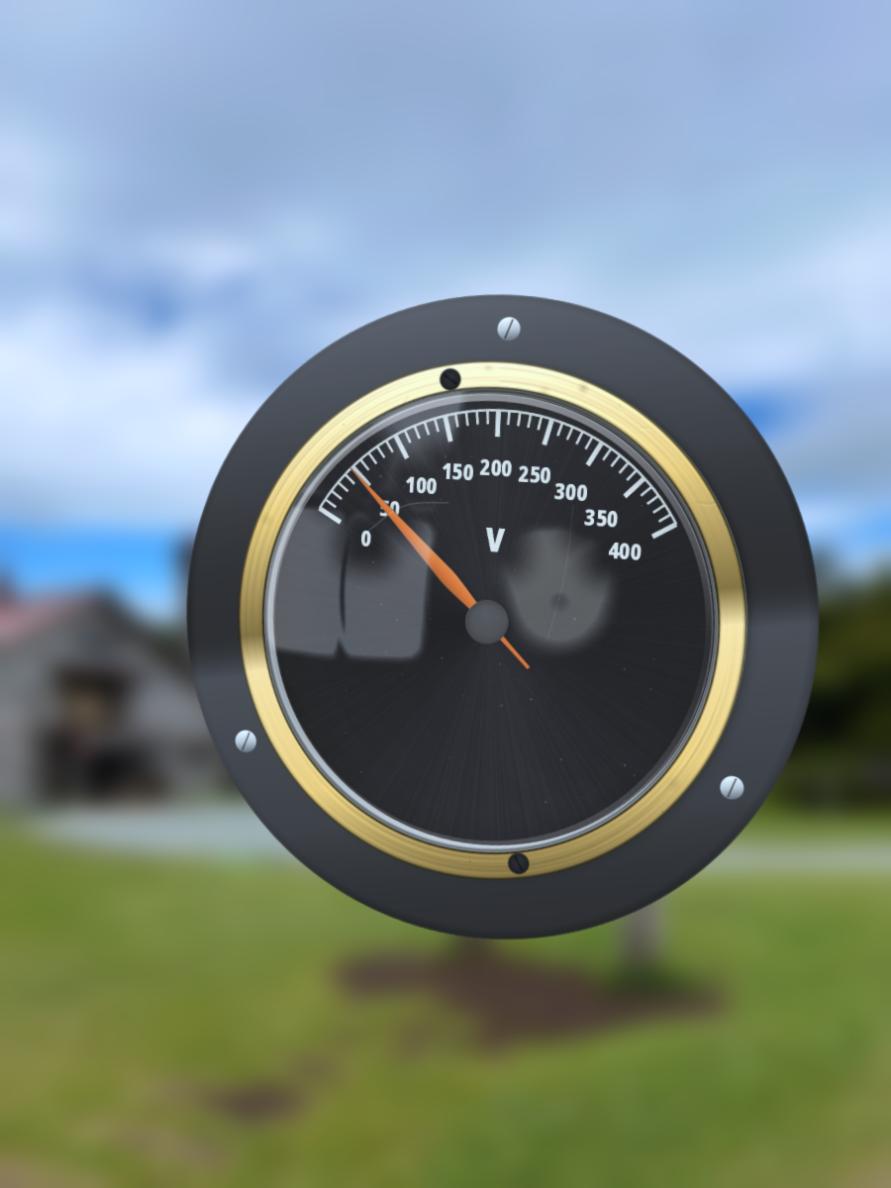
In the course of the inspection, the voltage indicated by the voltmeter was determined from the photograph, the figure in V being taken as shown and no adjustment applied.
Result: 50 V
